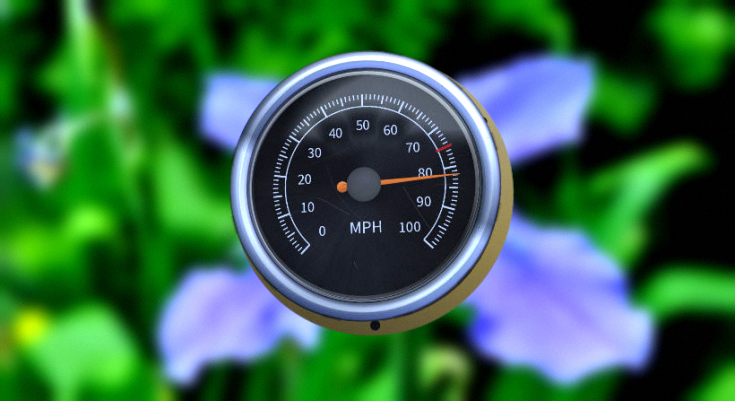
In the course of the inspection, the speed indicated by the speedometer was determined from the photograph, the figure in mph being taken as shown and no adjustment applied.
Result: 82 mph
